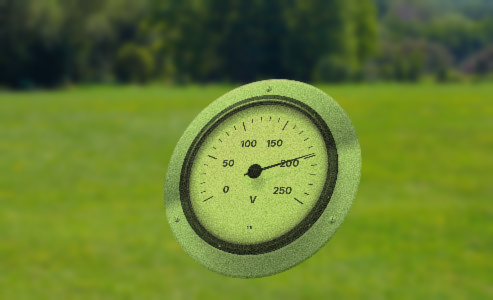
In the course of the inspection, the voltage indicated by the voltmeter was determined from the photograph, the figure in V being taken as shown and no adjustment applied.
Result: 200 V
